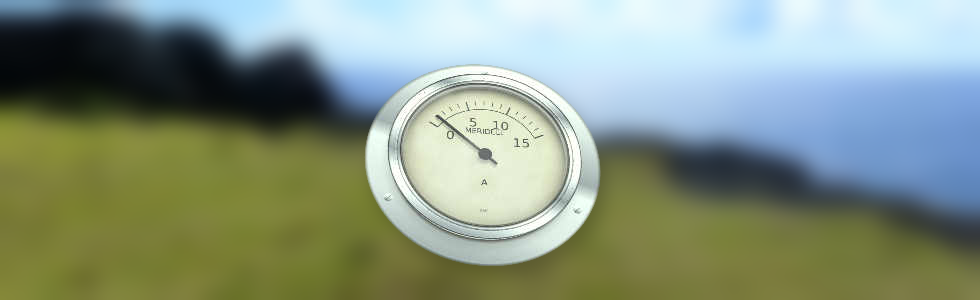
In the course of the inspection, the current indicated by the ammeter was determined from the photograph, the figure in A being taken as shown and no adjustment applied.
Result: 1 A
